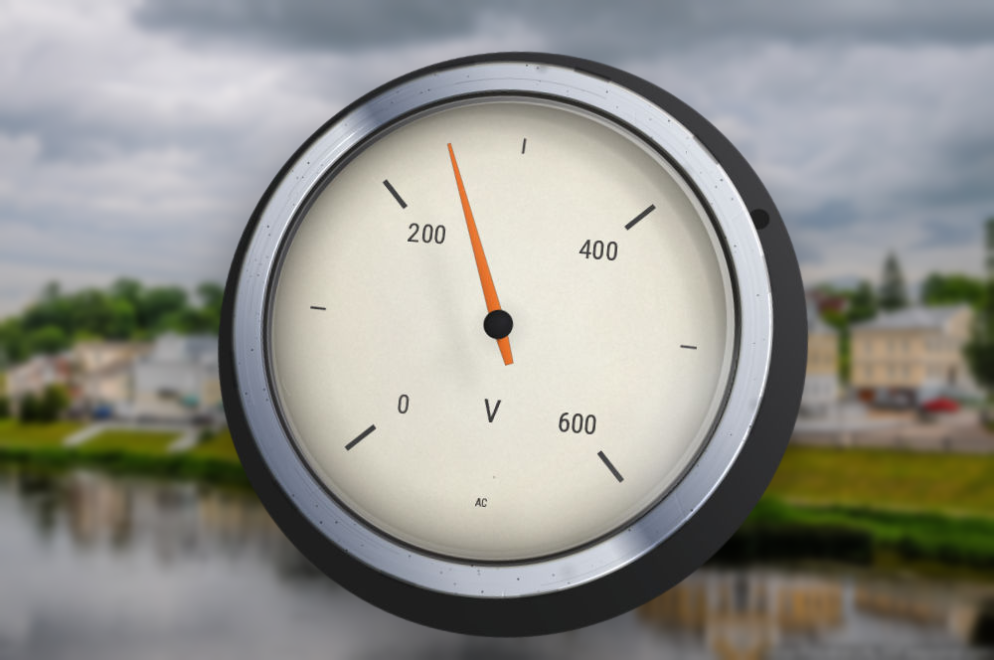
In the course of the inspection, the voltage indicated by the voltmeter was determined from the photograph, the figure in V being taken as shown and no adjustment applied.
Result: 250 V
